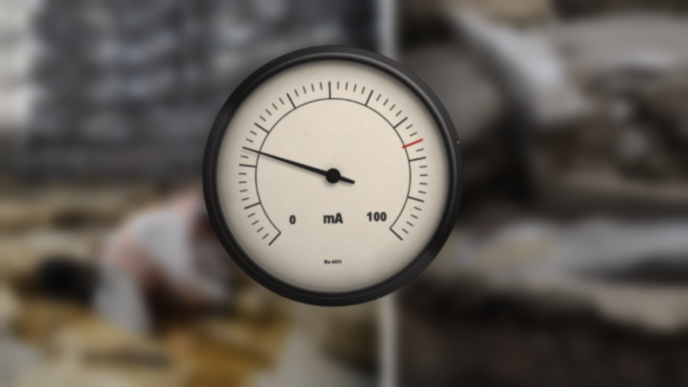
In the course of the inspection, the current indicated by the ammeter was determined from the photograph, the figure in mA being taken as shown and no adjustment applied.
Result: 24 mA
